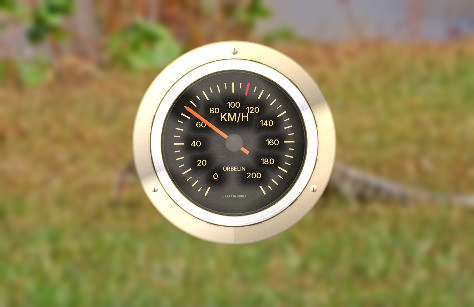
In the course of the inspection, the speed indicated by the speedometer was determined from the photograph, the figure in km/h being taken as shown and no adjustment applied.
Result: 65 km/h
